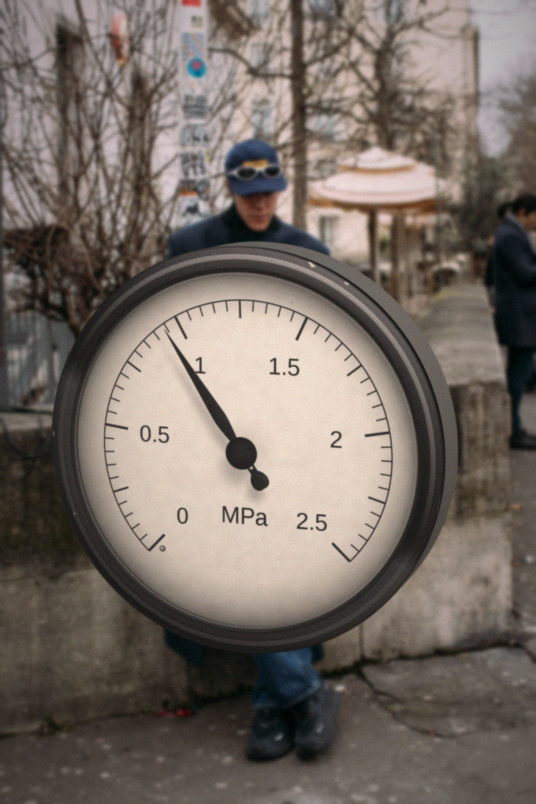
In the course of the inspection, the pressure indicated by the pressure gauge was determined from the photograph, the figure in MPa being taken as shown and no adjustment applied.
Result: 0.95 MPa
